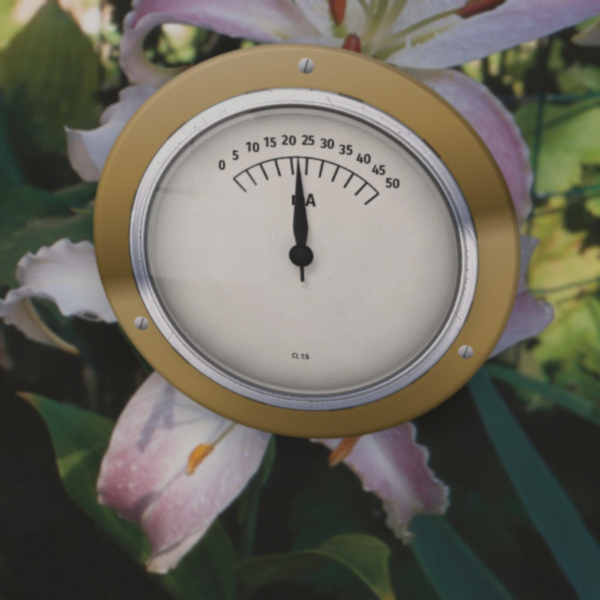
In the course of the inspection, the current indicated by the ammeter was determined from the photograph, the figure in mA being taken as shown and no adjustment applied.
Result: 22.5 mA
